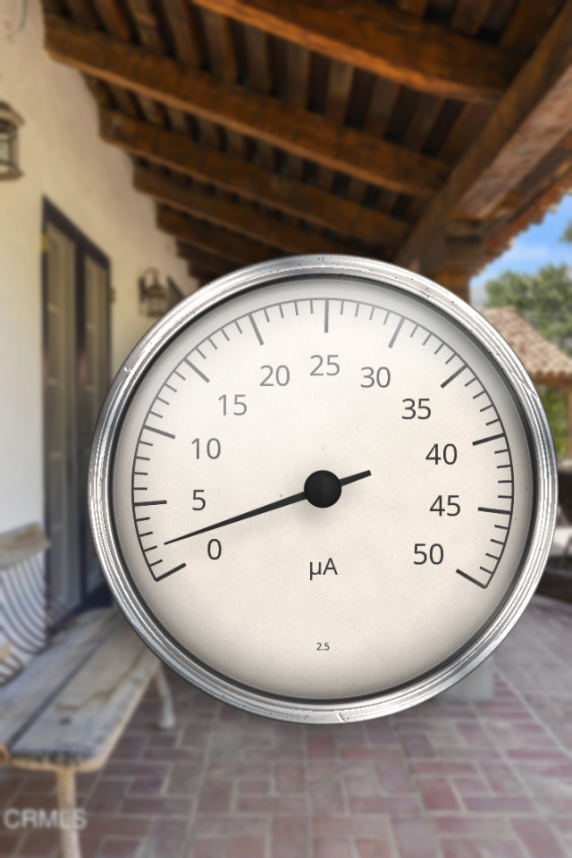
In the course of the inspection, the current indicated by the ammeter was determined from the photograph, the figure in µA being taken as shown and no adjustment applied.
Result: 2 µA
